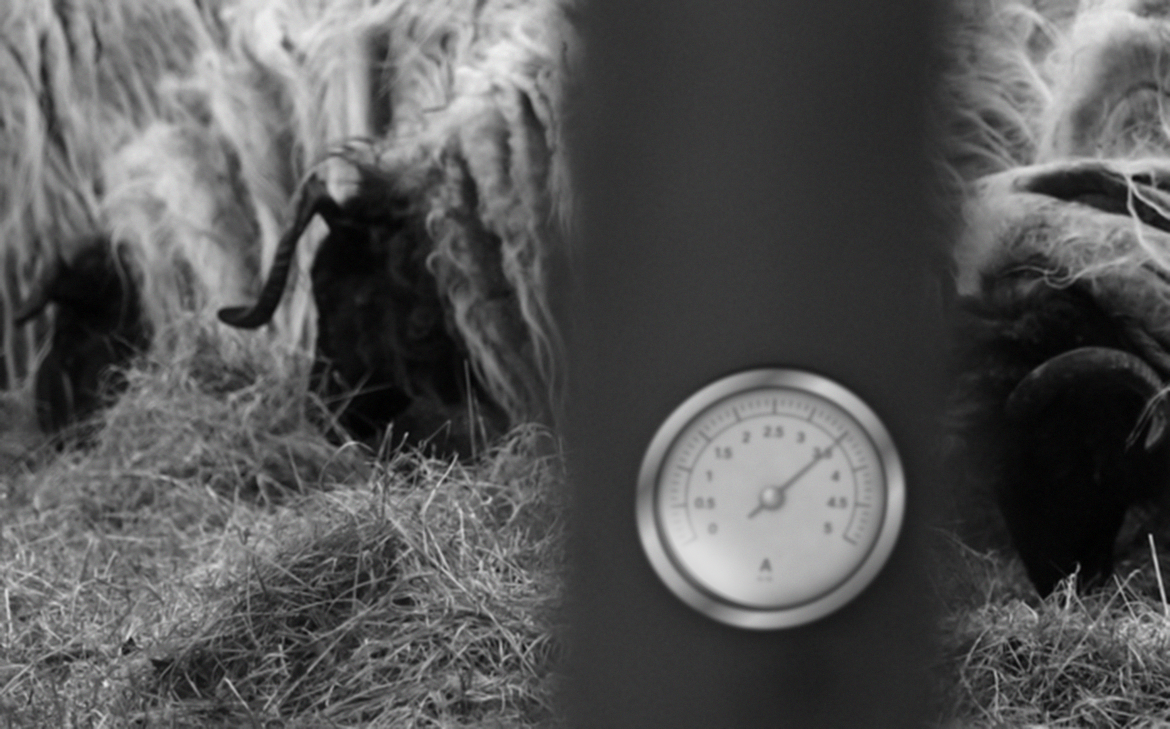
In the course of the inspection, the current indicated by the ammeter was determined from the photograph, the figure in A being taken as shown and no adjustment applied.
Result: 3.5 A
